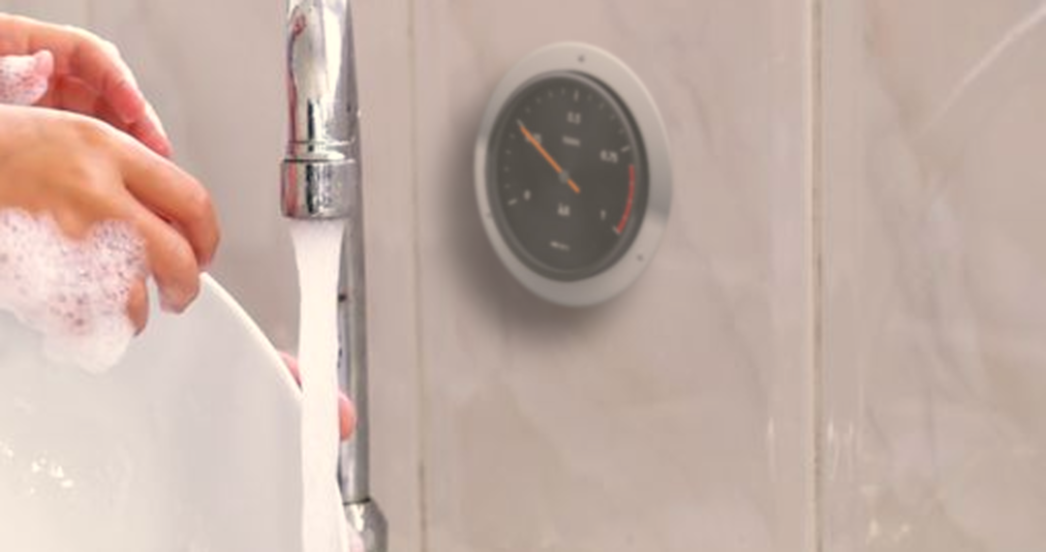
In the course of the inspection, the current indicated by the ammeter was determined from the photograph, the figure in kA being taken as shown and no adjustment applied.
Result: 0.25 kA
